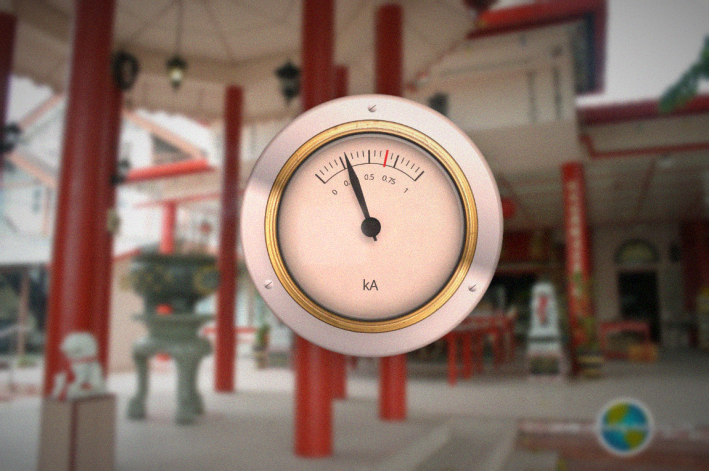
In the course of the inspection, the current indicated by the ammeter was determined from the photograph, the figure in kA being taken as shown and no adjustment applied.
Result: 0.3 kA
